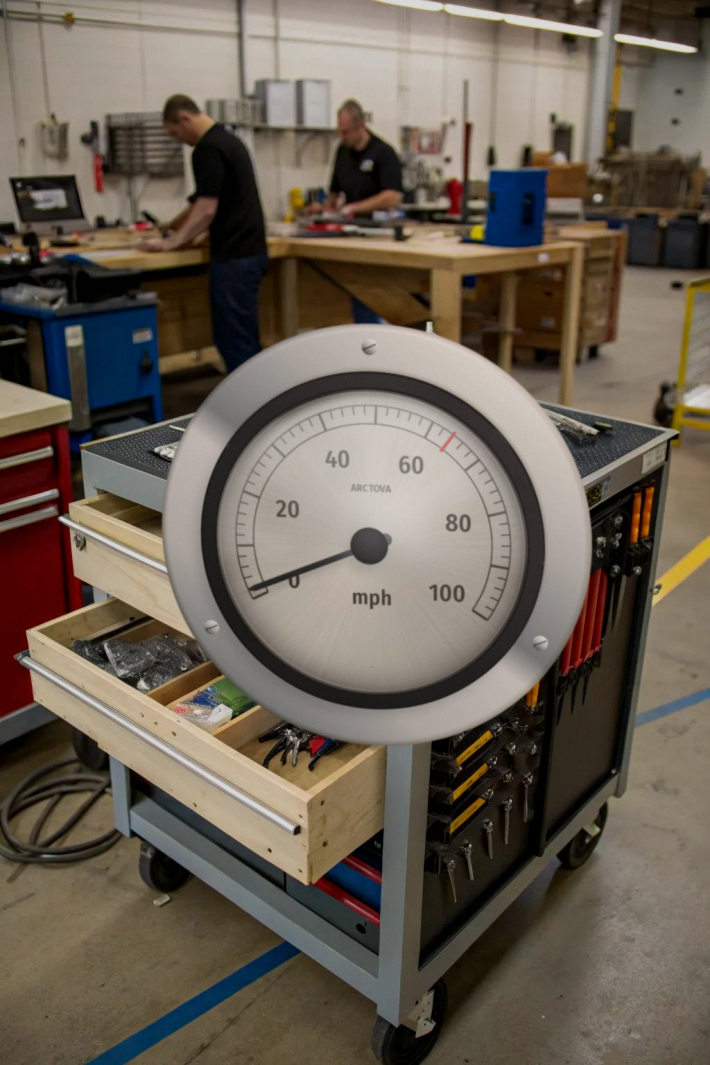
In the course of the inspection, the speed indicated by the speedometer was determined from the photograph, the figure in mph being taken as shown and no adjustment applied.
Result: 2 mph
